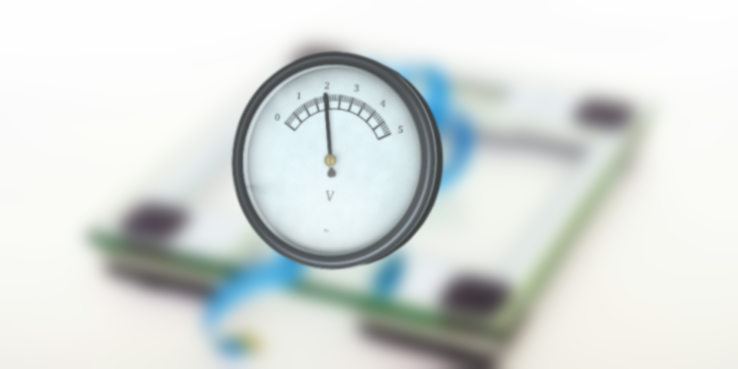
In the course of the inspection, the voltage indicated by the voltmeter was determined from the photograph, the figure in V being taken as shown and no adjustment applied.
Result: 2 V
